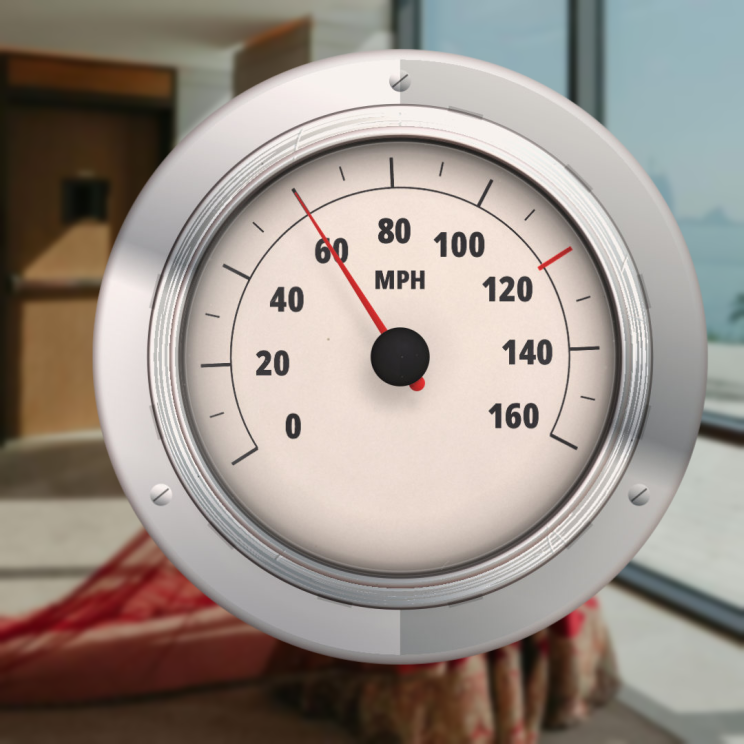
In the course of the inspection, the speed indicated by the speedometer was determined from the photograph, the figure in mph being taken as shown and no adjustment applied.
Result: 60 mph
